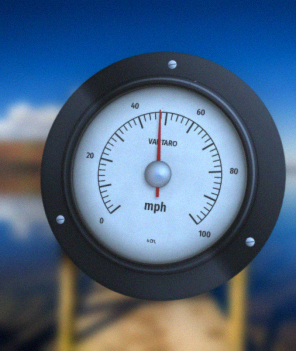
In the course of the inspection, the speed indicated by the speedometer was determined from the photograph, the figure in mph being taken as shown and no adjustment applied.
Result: 48 mph
